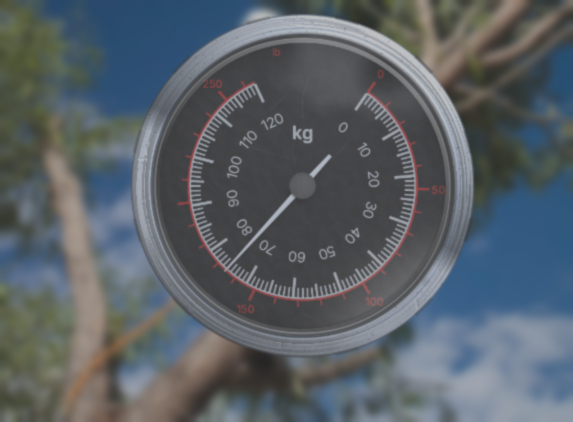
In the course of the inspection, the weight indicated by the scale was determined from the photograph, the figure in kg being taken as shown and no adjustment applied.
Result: 75 kg
